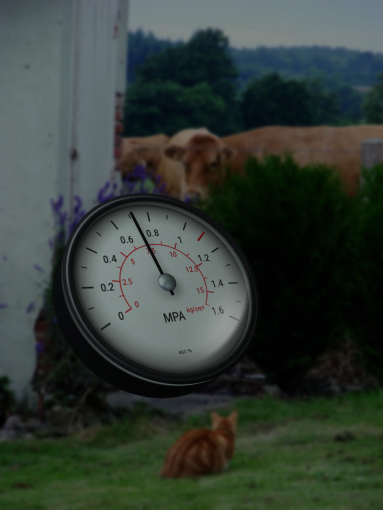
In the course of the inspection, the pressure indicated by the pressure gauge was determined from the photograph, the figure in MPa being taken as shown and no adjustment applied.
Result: 0.7 MPa
